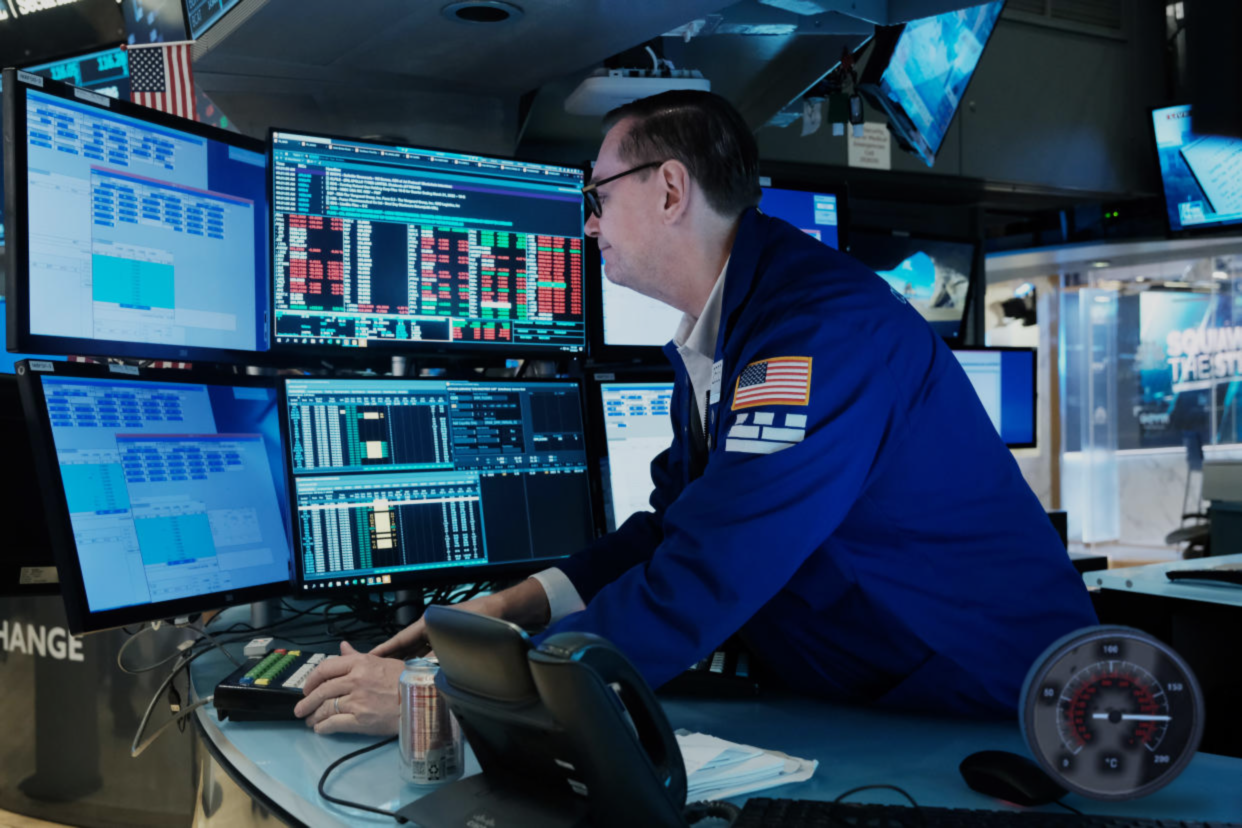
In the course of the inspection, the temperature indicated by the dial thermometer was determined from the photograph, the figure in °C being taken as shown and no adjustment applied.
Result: 170 °C
